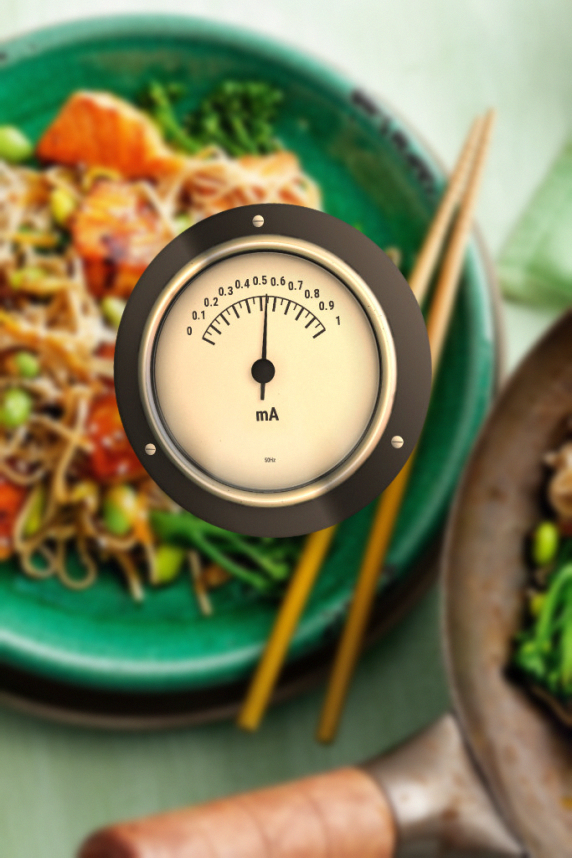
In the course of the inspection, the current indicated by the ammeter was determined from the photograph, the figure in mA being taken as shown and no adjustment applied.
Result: 0.55 mA
